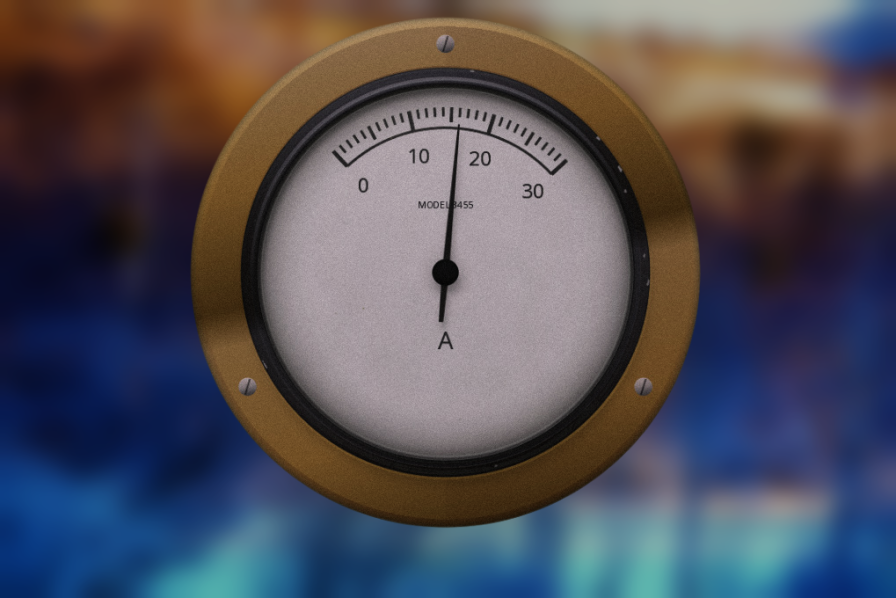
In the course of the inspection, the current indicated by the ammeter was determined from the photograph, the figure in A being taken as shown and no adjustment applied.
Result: 16 A
